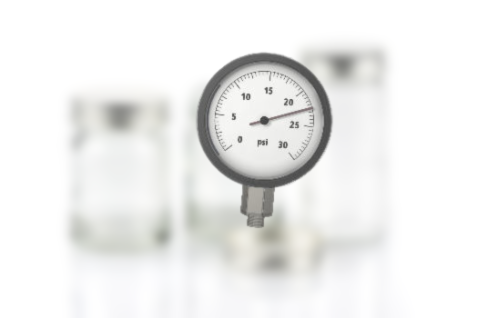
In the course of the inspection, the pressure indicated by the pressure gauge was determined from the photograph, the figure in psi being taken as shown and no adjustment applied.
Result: 22.5 psi
